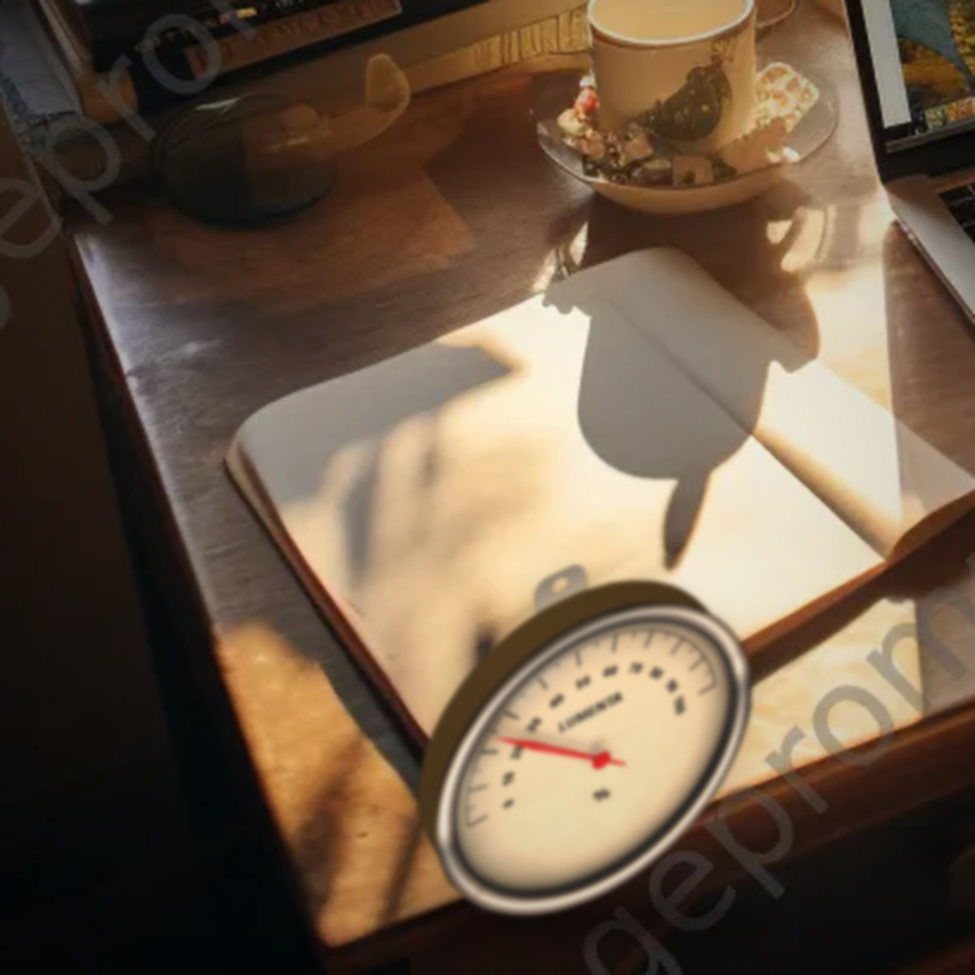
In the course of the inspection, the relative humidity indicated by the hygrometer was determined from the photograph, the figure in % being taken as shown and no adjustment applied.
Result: 25 %
